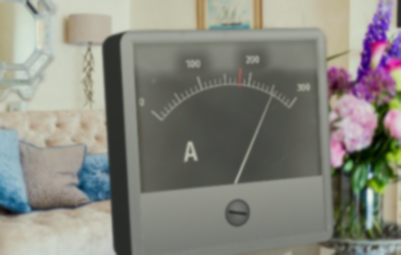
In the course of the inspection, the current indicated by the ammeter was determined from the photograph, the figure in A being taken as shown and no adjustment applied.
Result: 250 A
